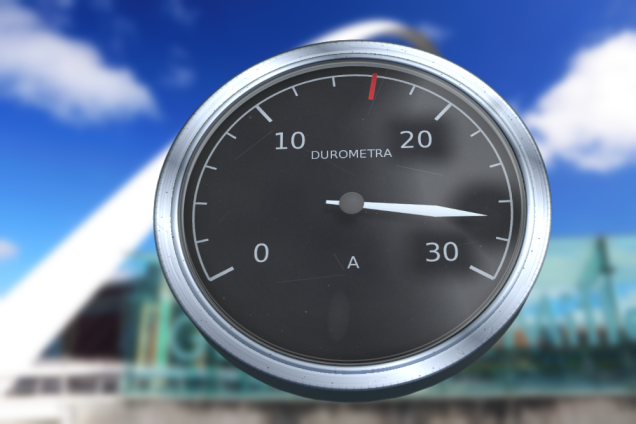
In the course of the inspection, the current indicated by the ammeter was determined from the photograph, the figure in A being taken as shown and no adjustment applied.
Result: 27 A
